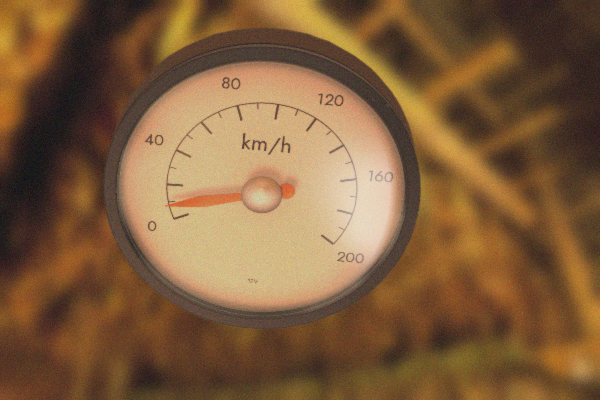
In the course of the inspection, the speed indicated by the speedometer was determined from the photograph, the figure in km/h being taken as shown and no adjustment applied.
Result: 10 km/h
